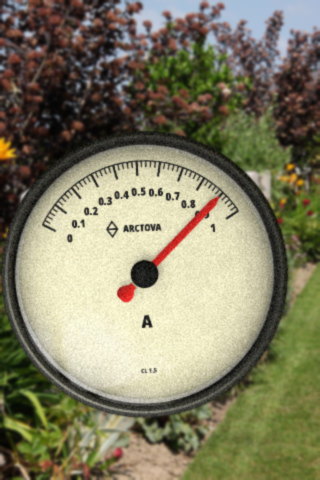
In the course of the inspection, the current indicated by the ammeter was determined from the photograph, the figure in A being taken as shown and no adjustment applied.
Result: 0.9 A
